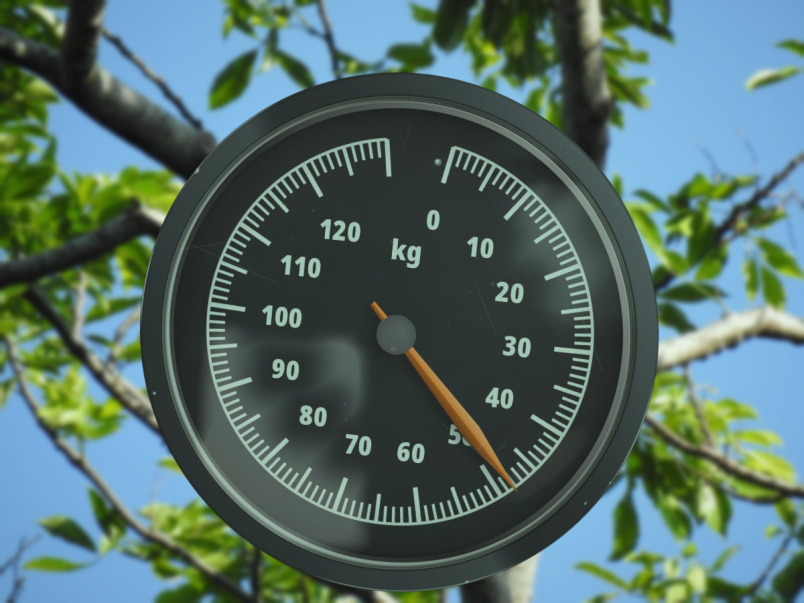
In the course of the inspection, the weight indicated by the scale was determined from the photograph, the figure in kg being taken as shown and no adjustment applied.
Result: 48 kg
